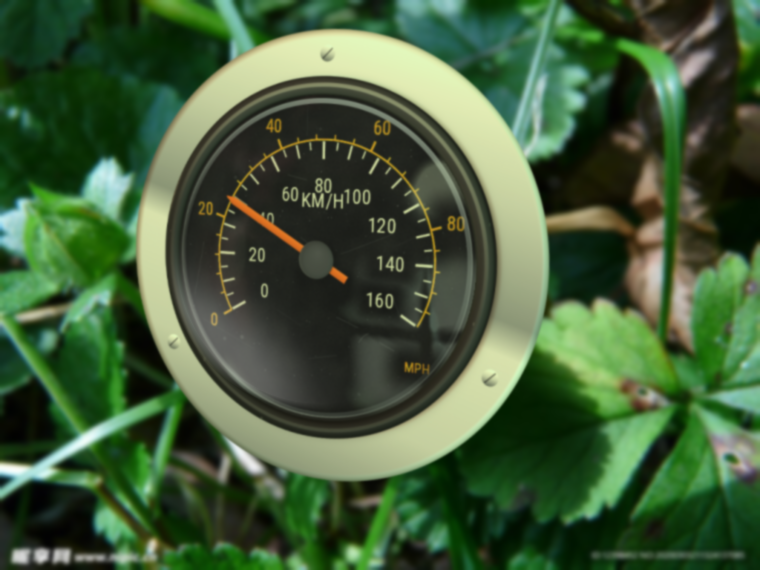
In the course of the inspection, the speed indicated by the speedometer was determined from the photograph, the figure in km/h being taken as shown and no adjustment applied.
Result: 40 km/h
